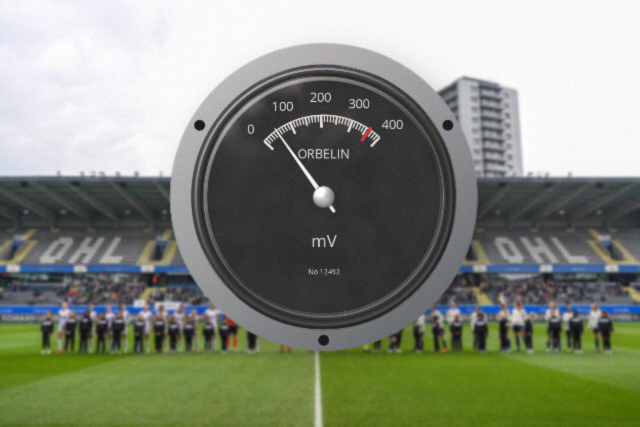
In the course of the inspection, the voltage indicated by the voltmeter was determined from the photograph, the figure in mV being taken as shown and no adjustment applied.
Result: 50 mV
